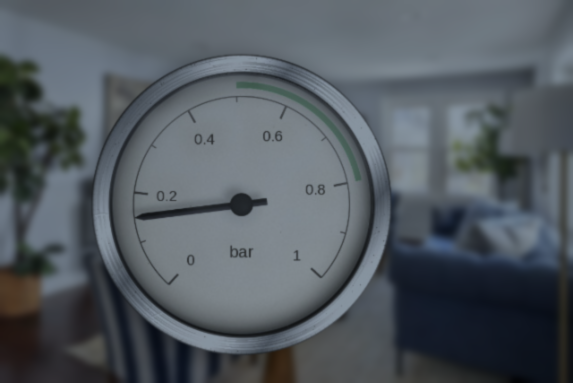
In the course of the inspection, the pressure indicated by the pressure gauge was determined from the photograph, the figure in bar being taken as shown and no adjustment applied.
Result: 0.15 bar
